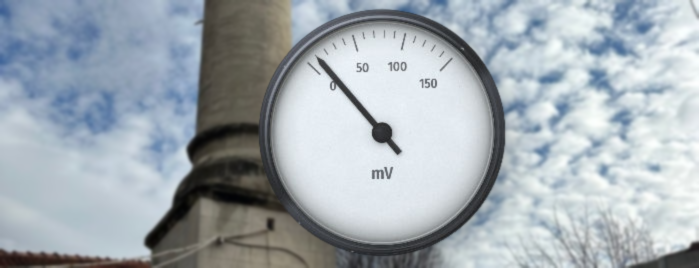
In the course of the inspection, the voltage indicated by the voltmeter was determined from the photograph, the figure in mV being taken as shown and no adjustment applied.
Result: 10 mV
